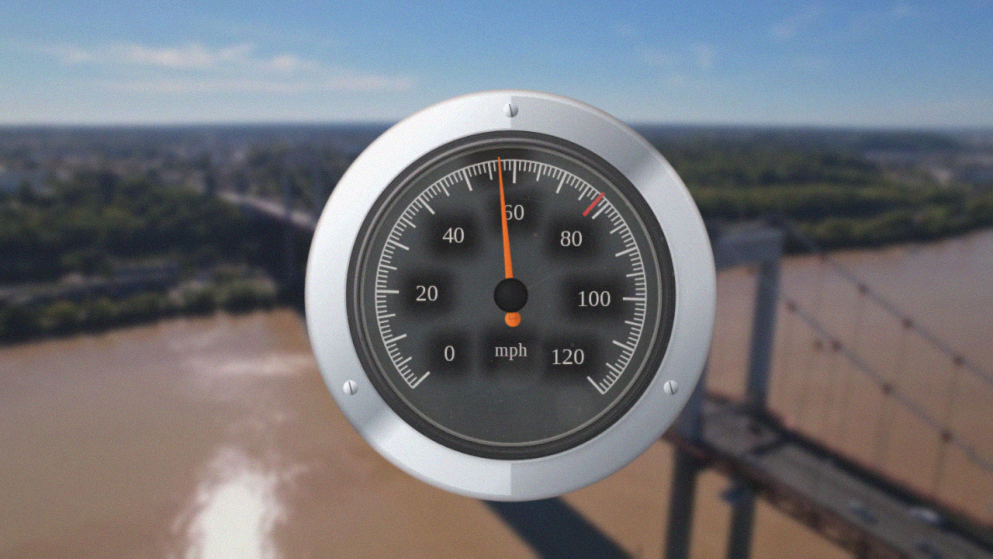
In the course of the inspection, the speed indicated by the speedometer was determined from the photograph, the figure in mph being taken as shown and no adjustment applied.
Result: 57 mph
